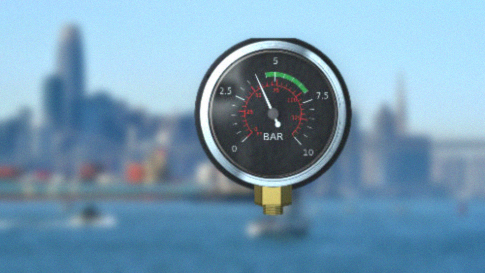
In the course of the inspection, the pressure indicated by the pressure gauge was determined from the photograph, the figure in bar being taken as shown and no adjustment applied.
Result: 4 bar
